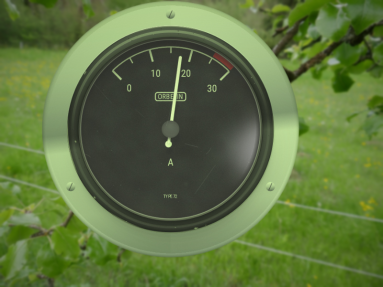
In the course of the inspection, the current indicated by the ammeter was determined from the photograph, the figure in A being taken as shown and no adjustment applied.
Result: 17.5 A
